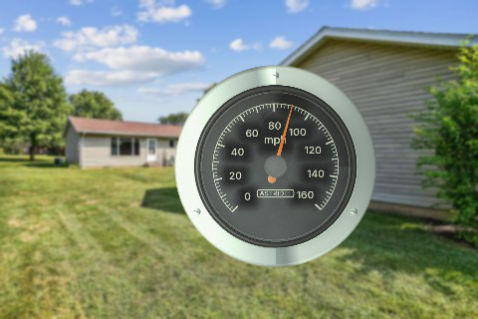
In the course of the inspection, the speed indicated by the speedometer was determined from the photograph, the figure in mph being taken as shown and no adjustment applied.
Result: 90 mph
